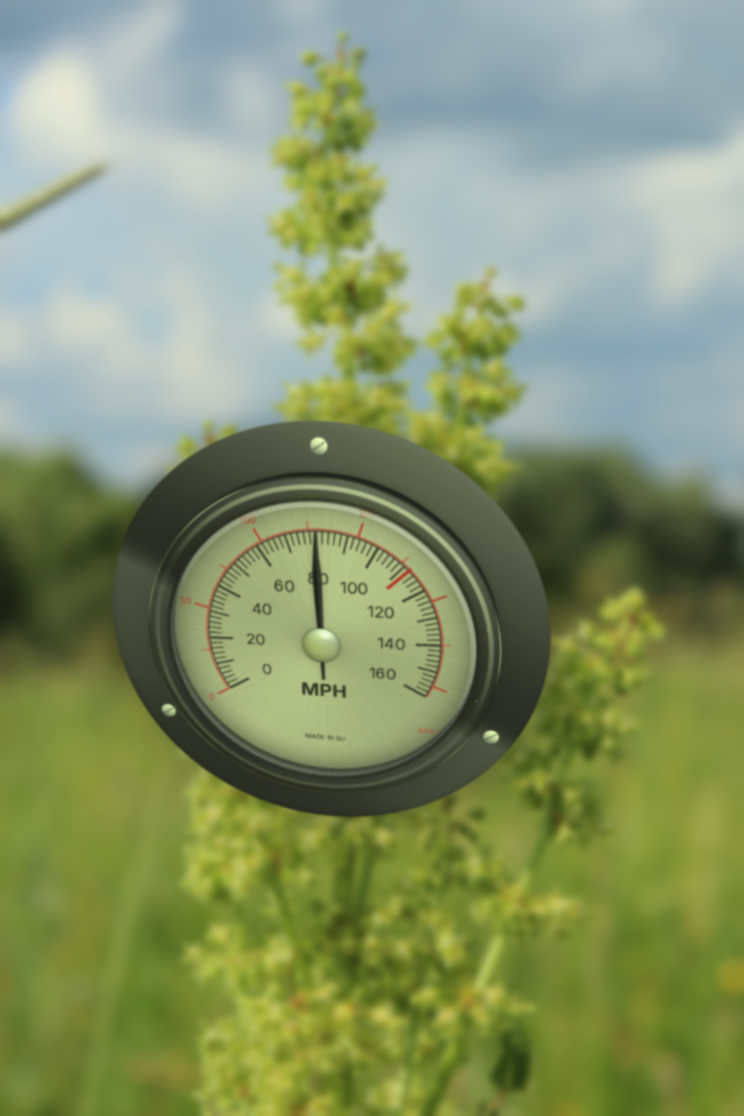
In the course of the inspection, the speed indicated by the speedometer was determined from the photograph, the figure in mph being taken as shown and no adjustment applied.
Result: 80 mph
